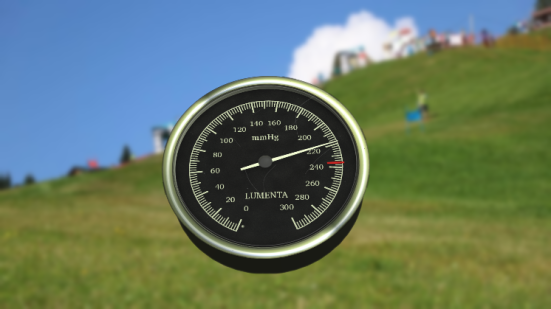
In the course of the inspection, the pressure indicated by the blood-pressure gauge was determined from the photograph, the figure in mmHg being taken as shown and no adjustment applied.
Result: 220 mmHg
